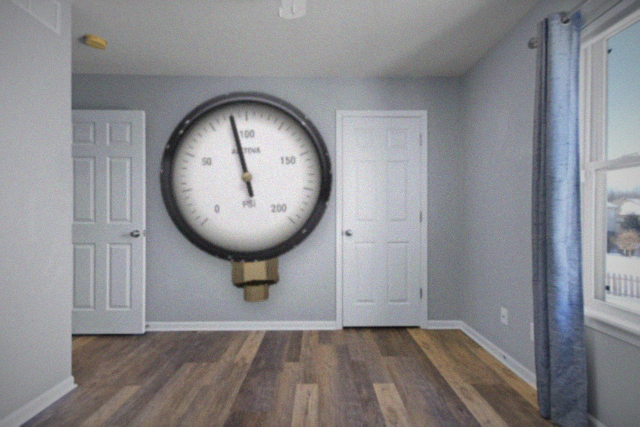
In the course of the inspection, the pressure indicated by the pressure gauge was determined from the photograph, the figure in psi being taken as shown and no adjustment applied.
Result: 90 psi
